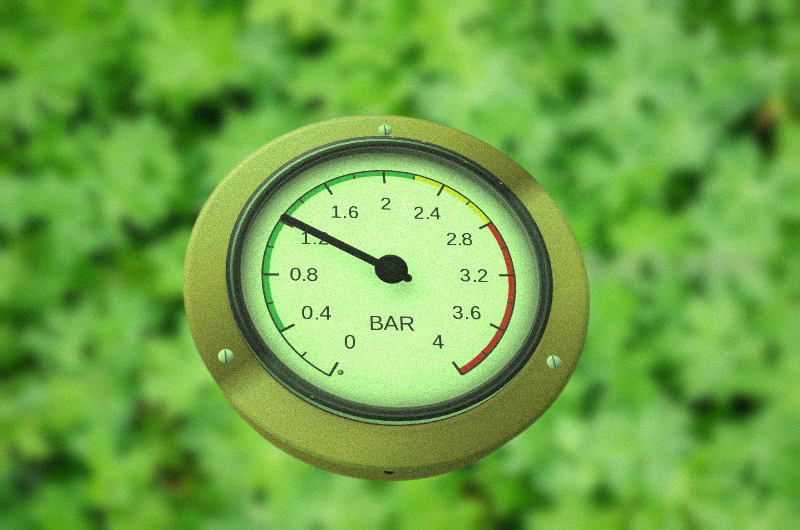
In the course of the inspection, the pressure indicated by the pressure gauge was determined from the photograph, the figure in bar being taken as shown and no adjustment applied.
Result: 1.2 bar
